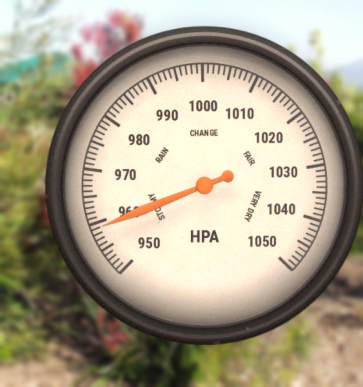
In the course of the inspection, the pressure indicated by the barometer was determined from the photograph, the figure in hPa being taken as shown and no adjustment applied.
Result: 959 hPa
